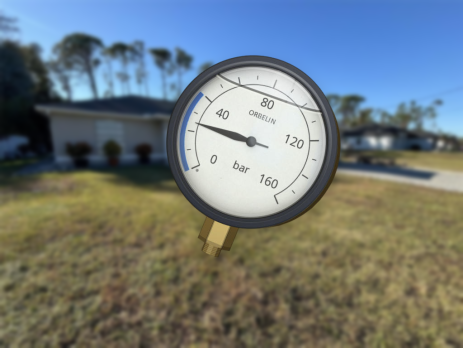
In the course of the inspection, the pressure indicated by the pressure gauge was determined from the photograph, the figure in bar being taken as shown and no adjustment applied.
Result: 25 bar
